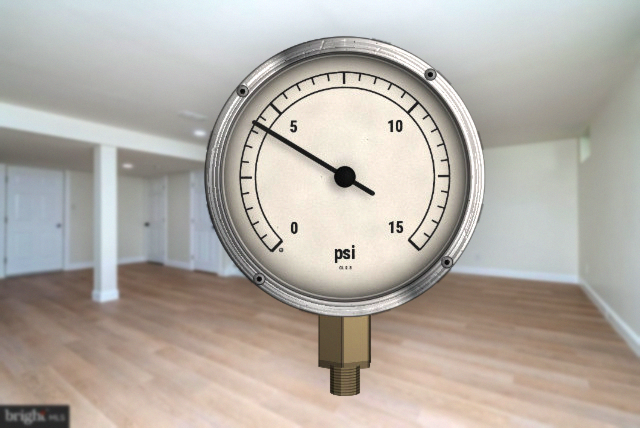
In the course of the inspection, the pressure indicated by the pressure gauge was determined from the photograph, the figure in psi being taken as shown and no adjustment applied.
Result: 4.25 psi
